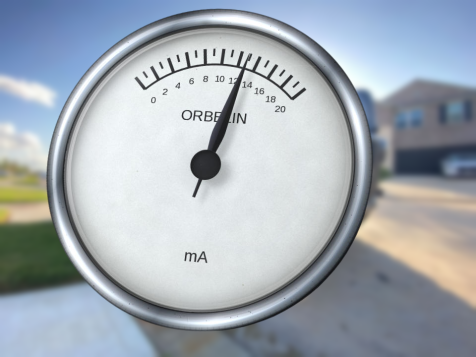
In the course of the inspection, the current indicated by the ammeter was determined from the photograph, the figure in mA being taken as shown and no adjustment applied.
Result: 13 mA
